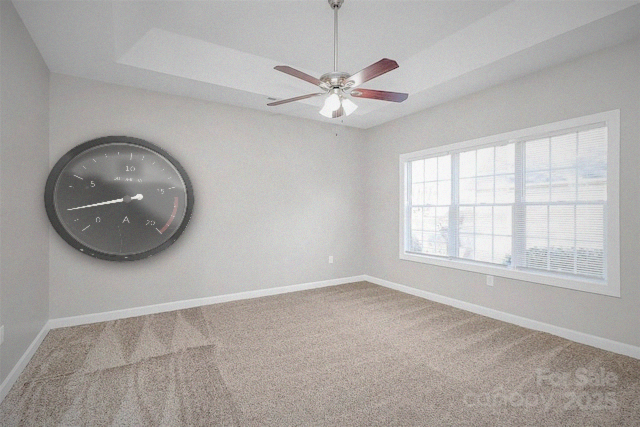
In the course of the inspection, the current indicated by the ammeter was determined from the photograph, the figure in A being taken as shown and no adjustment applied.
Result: 2 A
